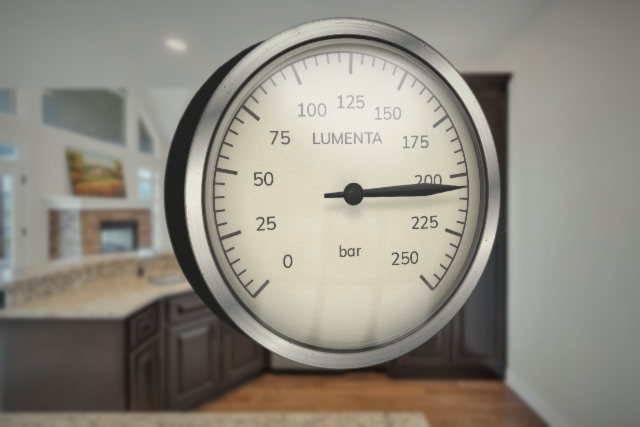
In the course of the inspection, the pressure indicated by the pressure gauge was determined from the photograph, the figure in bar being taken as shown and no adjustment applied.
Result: 205 bar
